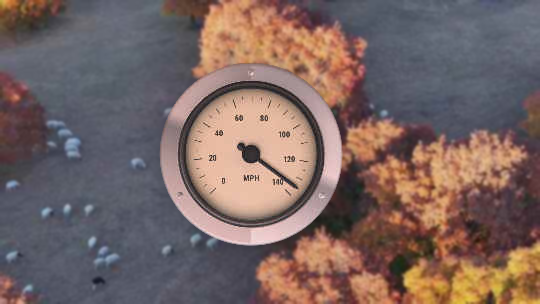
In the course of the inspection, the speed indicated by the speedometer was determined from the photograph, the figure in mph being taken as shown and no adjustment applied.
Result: 135 mph
